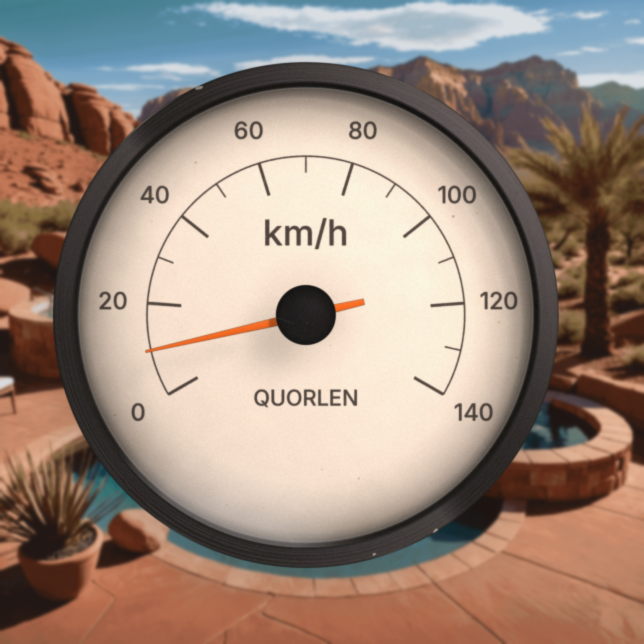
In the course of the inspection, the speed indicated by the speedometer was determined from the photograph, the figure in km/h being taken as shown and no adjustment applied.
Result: 10 km/h
